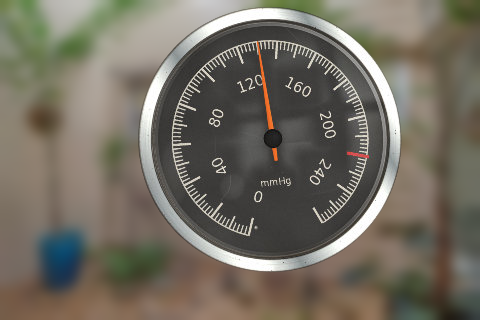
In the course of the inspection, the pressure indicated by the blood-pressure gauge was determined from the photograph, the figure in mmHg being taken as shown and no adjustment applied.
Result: 130 mmHg
